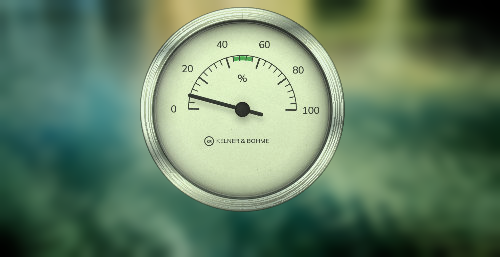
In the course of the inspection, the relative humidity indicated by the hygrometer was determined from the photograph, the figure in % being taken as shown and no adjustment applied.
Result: 8 %
